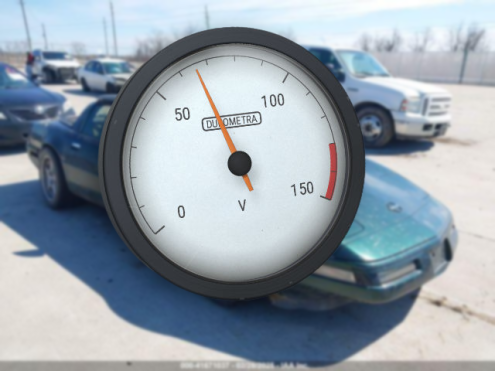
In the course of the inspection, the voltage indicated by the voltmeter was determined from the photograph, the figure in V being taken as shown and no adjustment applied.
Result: 65 V
